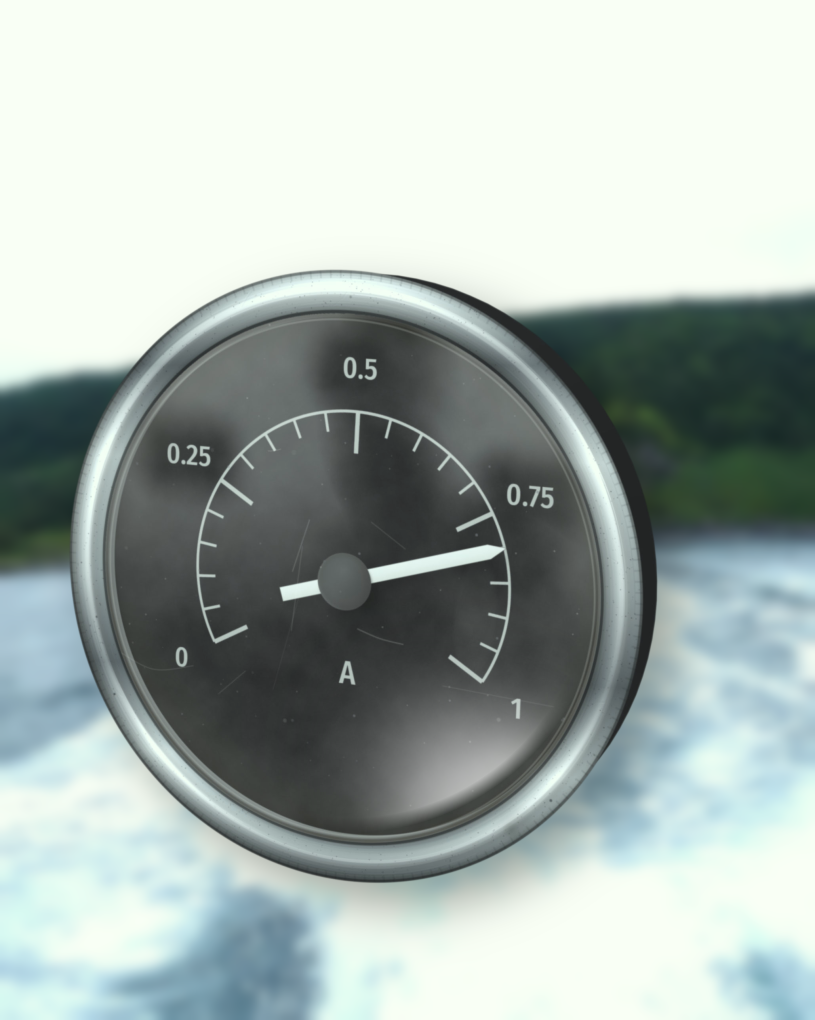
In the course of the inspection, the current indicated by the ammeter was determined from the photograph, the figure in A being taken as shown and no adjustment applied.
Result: 0.8 A
